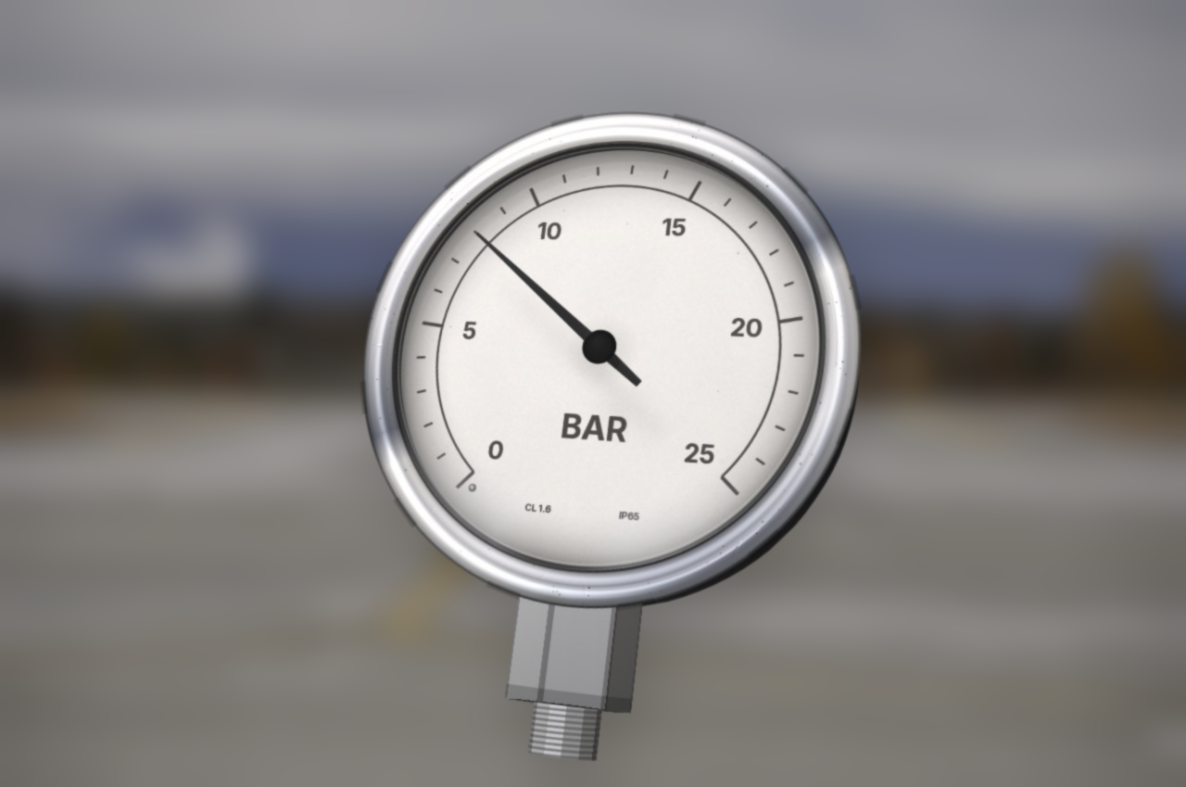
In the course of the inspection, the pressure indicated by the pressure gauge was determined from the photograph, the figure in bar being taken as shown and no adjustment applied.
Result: 8 bar
